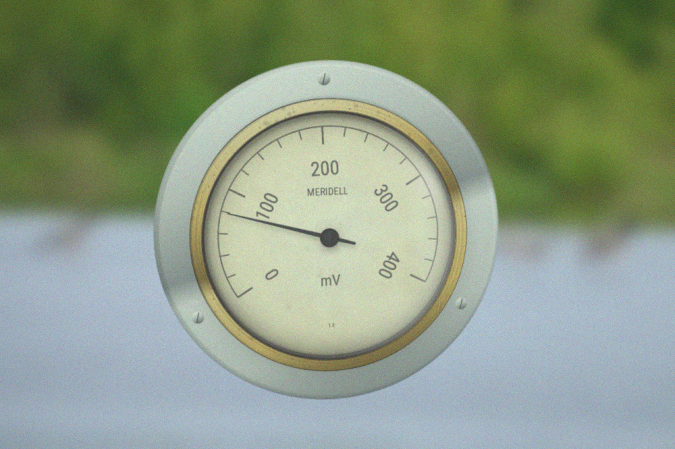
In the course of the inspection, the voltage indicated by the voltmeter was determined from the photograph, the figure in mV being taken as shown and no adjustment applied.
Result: 80 mV
